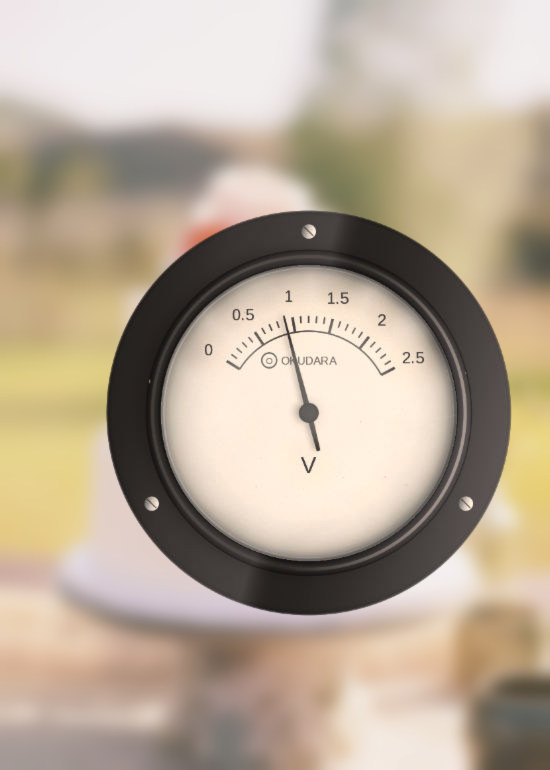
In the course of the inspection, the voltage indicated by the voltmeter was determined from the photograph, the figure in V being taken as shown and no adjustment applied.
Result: 0.9 V
